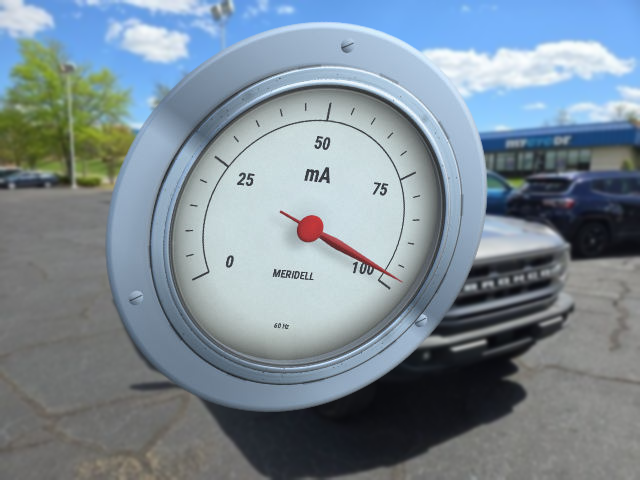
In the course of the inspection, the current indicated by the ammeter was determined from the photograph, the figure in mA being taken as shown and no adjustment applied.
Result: 97.5 mA
